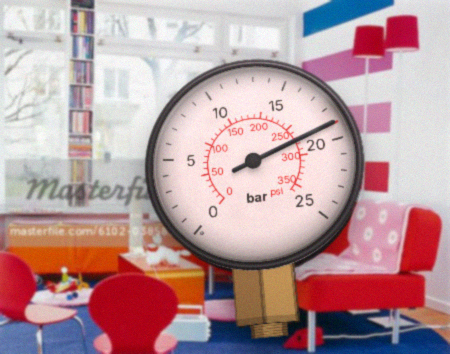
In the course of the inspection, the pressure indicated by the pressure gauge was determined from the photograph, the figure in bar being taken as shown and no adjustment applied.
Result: 19 bar
